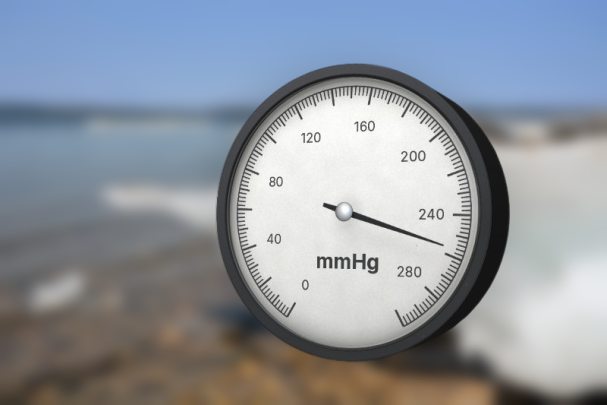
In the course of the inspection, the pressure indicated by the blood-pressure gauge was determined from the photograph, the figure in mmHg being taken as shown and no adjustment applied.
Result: 256 mmHg
